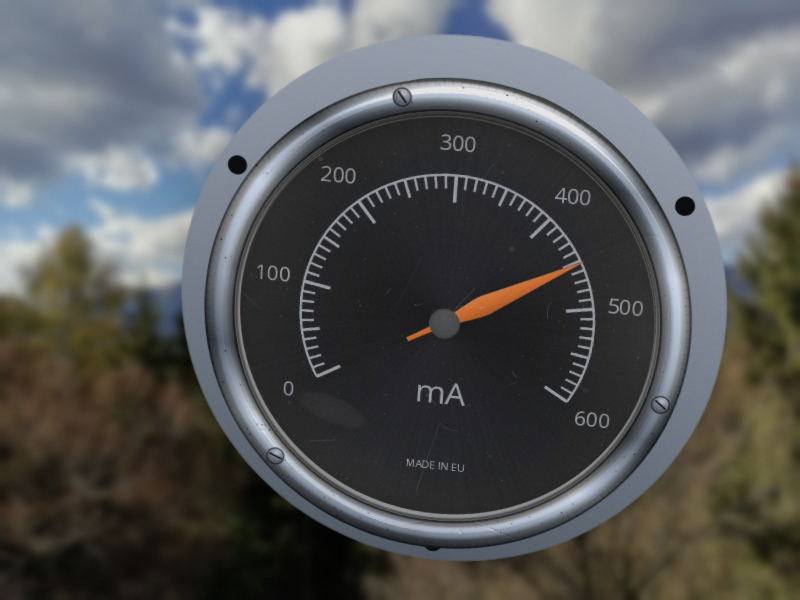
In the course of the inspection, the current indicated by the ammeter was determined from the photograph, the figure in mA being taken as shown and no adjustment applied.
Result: 450 mA
